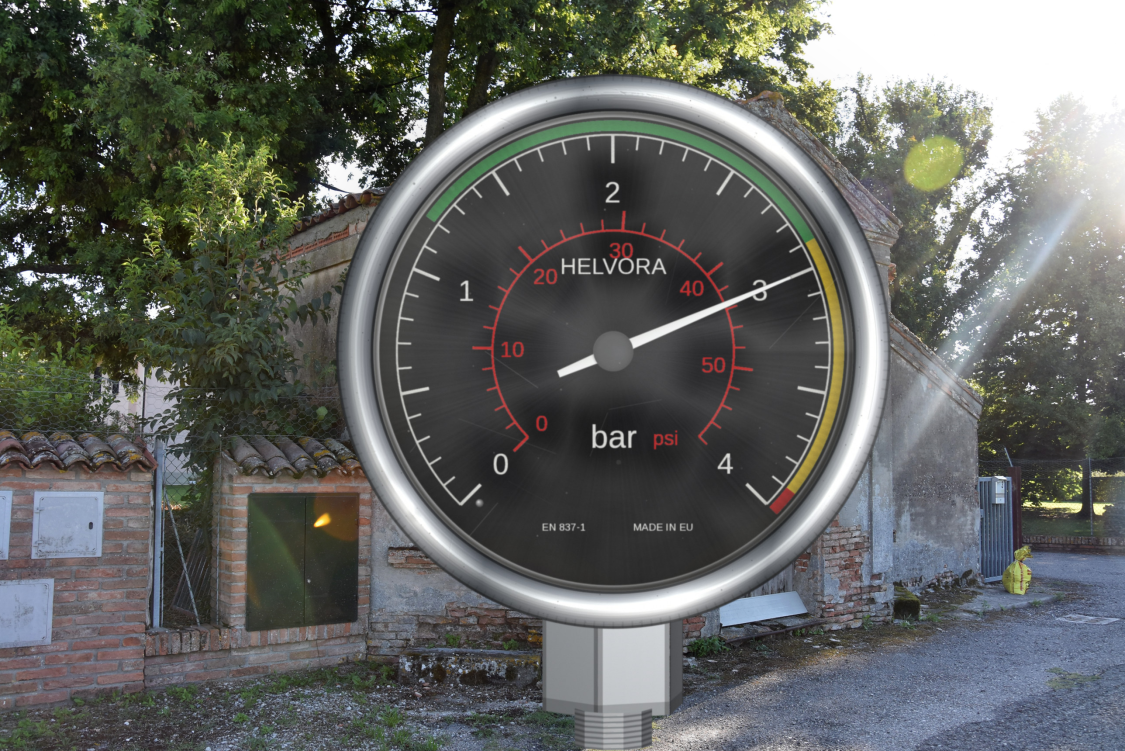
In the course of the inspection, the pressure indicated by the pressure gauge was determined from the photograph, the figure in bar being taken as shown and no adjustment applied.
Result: 3 bar
